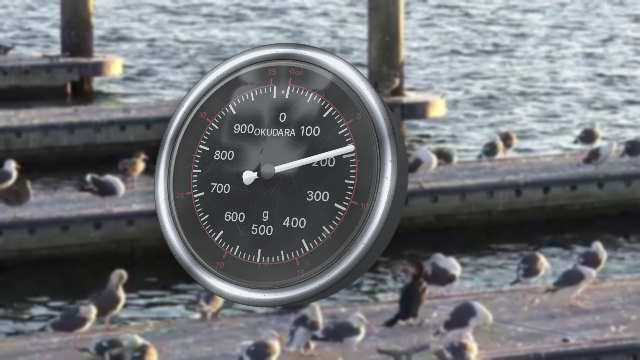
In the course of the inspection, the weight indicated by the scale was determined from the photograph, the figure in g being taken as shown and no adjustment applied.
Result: 190 g
